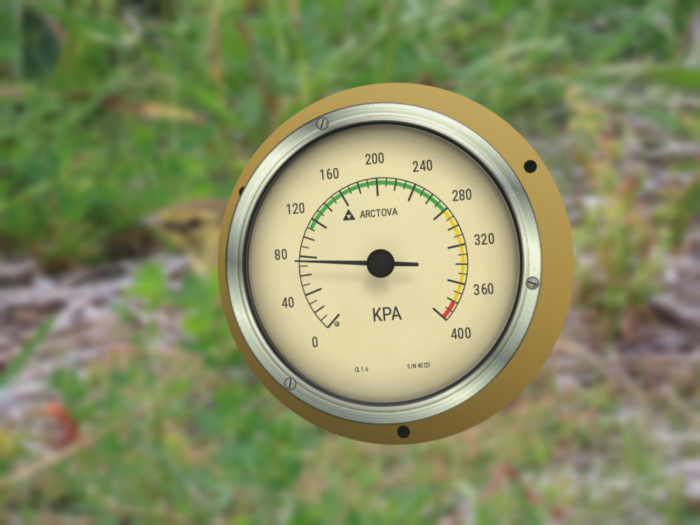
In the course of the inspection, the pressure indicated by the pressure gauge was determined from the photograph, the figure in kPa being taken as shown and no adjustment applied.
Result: 75 kPa
